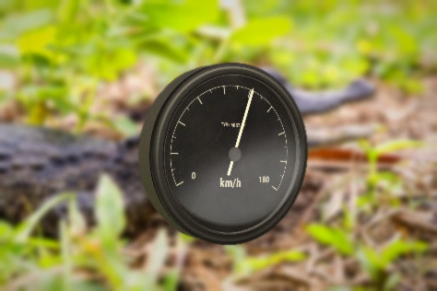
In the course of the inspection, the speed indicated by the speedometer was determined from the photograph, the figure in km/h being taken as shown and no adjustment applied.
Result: 100 km/h
